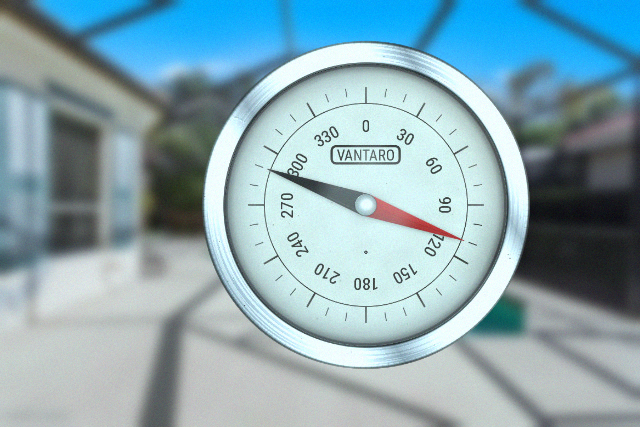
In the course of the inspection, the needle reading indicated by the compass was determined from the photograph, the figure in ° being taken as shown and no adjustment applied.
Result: 110 °
